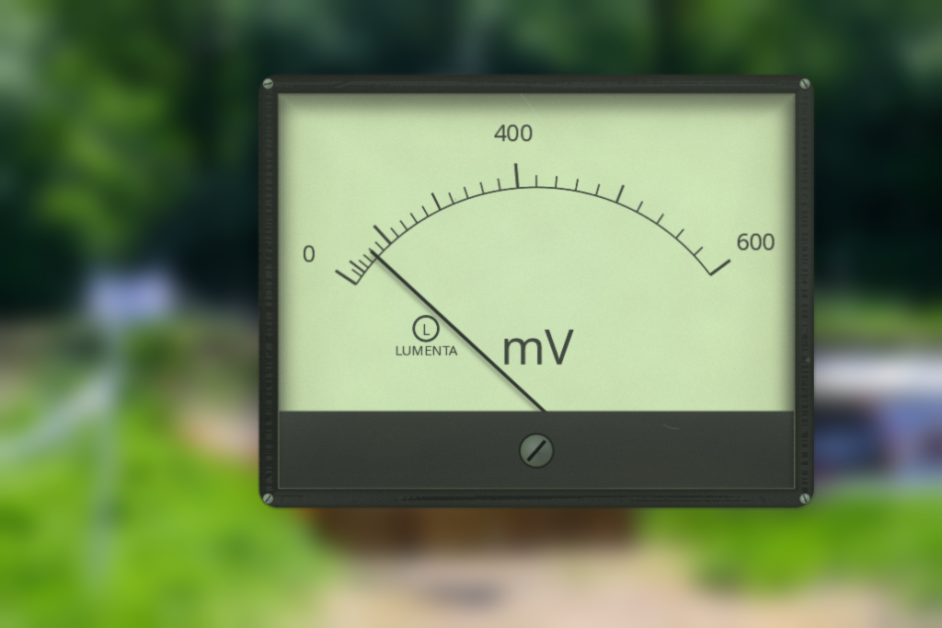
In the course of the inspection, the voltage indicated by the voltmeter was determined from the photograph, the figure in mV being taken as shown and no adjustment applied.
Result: 160 mV
